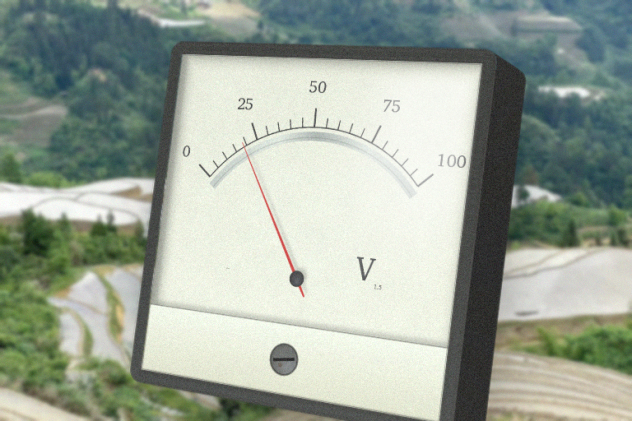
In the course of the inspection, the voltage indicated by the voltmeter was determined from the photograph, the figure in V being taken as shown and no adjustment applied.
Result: 20 V
